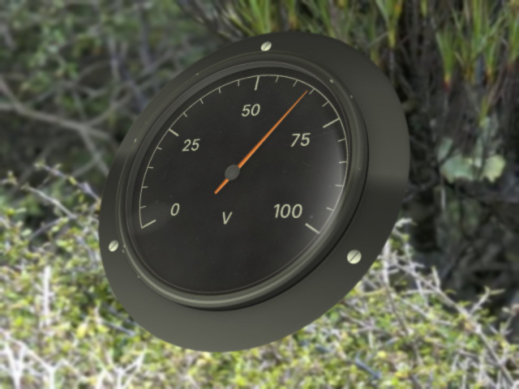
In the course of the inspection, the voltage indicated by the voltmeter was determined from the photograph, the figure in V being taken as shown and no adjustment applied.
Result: 65 V
